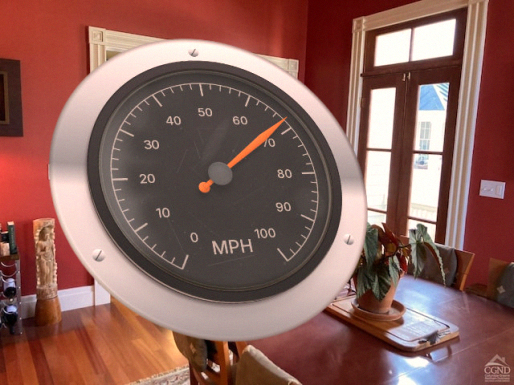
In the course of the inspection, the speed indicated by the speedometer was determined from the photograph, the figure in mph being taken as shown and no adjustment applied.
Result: 68 mph
